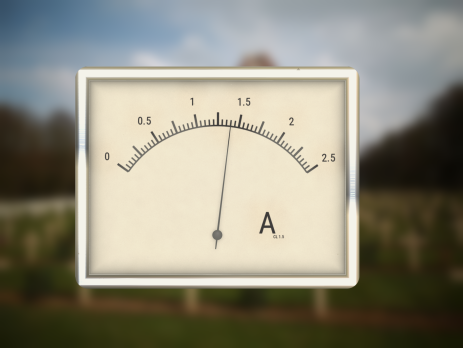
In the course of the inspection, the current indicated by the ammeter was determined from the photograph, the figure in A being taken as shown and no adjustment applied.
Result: 1.4 A
